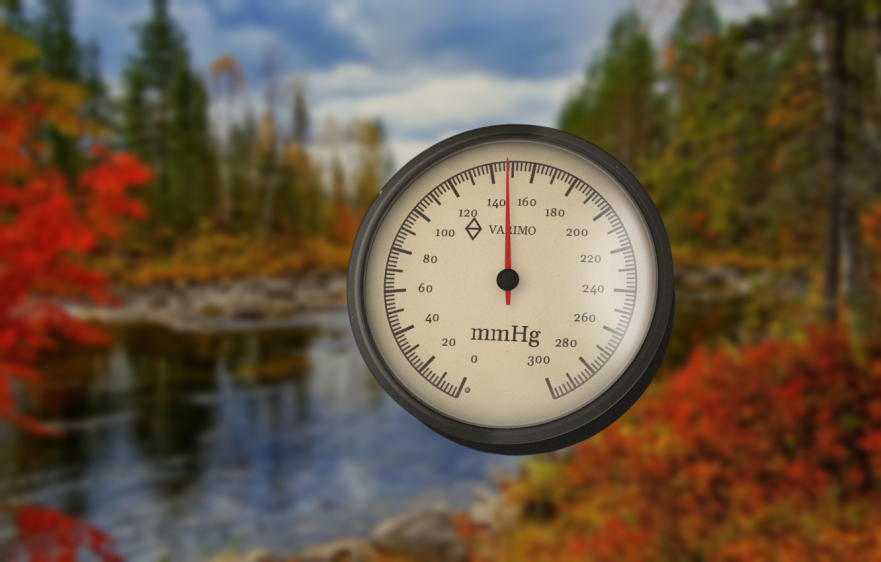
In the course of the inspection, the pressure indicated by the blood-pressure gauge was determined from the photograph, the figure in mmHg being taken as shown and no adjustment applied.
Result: 148 mmHg
